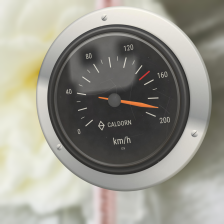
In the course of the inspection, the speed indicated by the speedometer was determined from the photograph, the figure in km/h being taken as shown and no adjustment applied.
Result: 190 km/h
